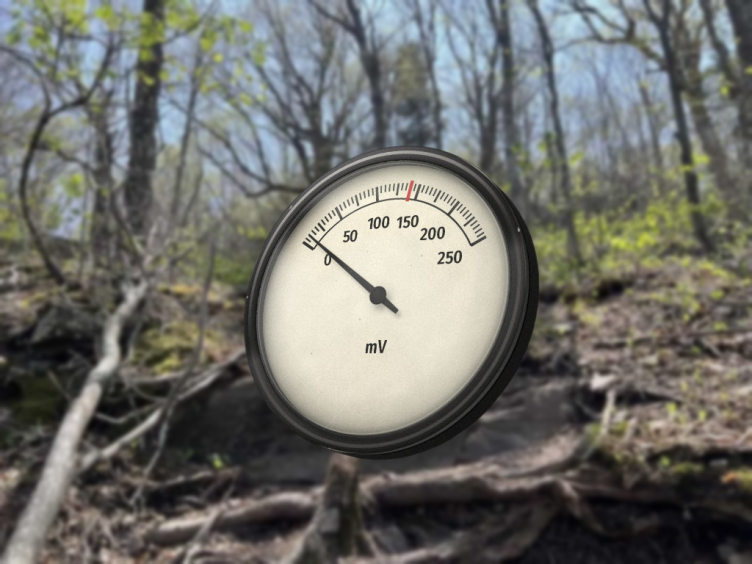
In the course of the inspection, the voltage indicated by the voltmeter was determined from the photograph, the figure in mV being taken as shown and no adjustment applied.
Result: 10 mV
